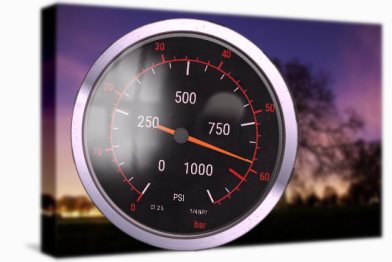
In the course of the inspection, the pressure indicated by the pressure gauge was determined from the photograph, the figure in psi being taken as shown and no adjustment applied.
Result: 850 psi
